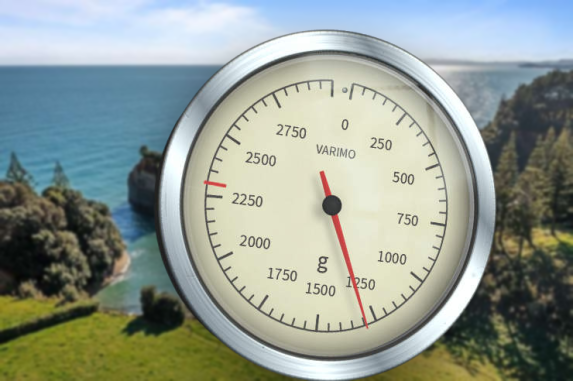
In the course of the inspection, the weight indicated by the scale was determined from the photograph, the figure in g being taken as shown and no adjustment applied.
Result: 1300 g
